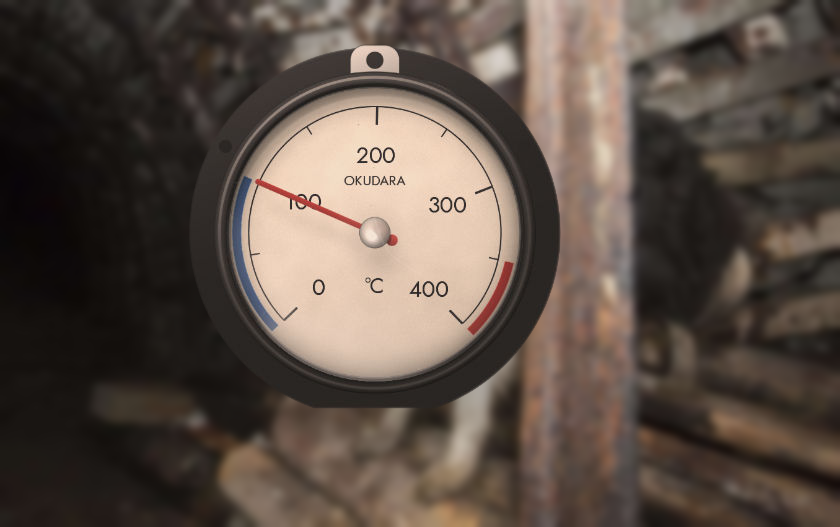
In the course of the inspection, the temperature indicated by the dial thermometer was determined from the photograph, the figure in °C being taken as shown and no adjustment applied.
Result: 100 °C
